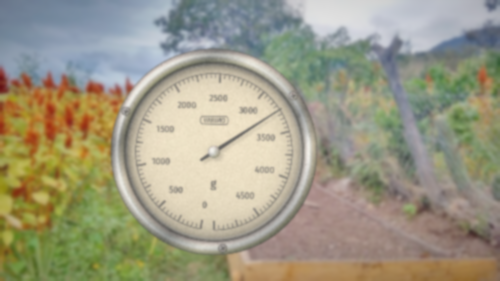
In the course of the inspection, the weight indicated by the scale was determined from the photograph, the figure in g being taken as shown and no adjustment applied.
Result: 3250 g
